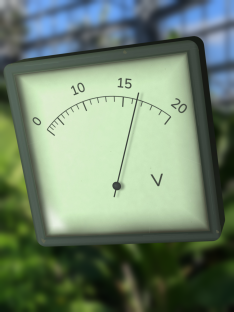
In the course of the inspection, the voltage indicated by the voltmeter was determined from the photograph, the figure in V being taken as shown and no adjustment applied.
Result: 16.5 V
